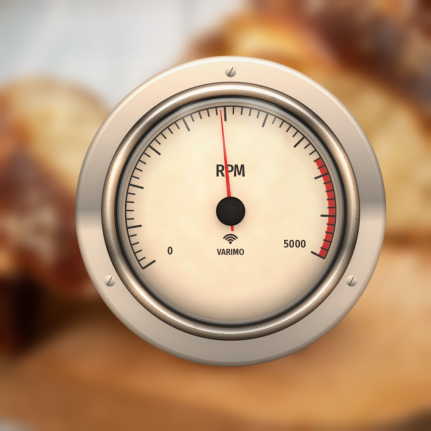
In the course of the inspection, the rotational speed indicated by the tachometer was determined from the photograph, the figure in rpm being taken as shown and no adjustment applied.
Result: 2450 rpm
